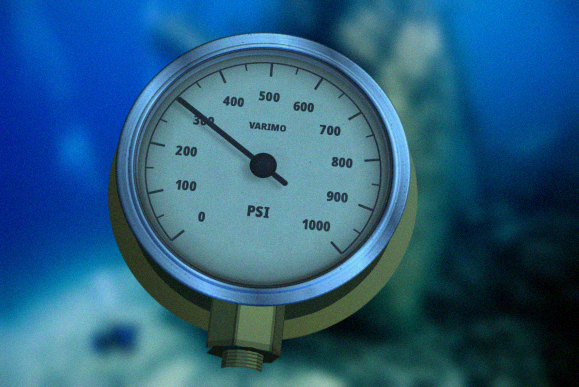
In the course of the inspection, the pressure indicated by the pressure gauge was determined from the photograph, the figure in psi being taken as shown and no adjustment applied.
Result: 300 psi
